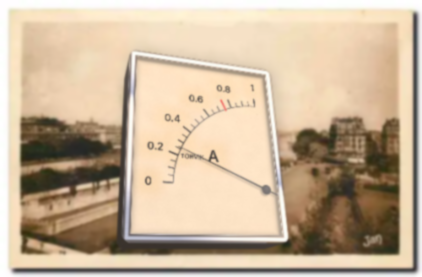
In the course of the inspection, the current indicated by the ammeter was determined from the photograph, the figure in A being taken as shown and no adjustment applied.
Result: 0.25 A
